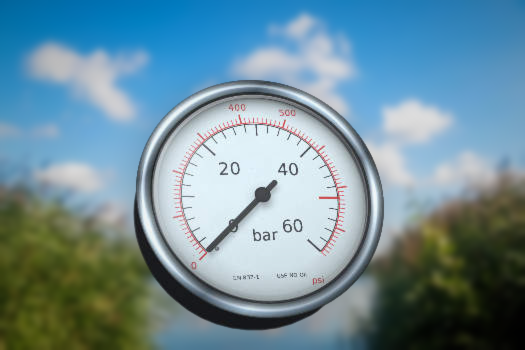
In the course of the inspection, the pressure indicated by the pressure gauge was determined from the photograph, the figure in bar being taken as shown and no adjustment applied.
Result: 0 bar
